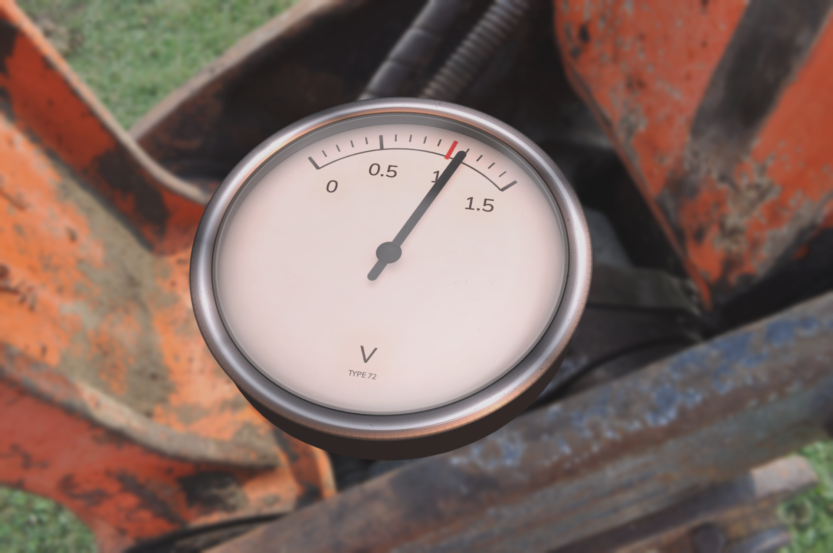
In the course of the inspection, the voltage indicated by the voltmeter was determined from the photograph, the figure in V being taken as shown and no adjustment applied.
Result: 1.1 V
